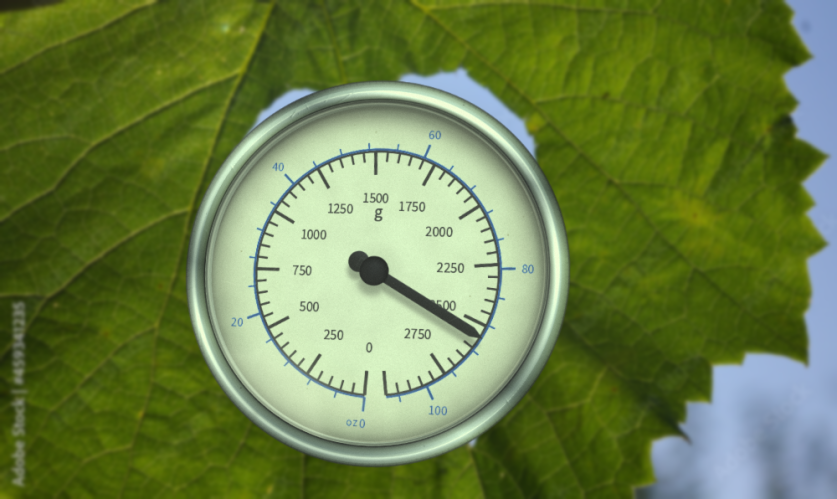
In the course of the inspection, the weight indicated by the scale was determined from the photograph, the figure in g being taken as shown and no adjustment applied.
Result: 2550 g
